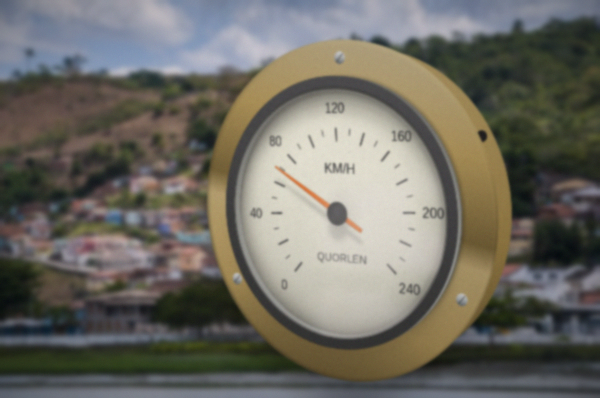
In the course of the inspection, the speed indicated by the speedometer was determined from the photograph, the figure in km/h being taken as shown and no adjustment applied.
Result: 70 km/h
